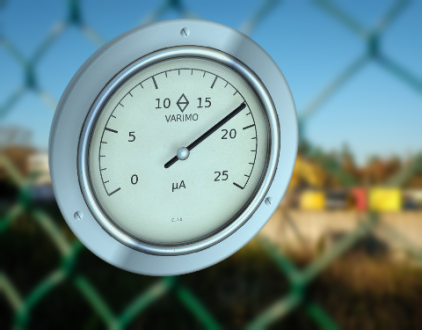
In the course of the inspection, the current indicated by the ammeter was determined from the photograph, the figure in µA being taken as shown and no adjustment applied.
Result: 18 µA
